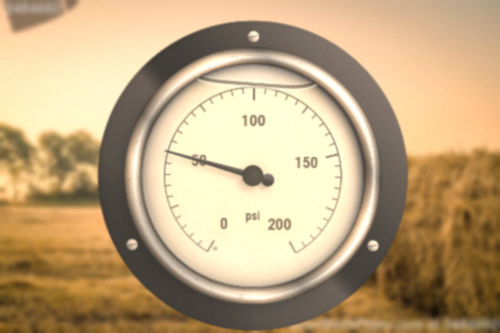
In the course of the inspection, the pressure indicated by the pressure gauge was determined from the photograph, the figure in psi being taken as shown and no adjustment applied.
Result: 50 psi
